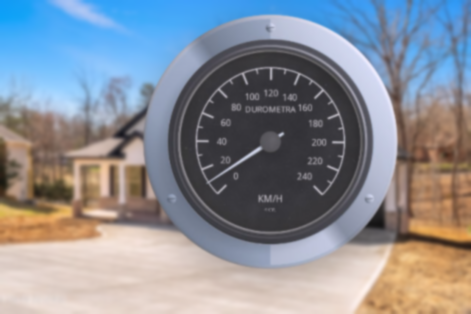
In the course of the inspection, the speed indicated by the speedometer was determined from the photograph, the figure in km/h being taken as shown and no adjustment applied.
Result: 10 km/h
